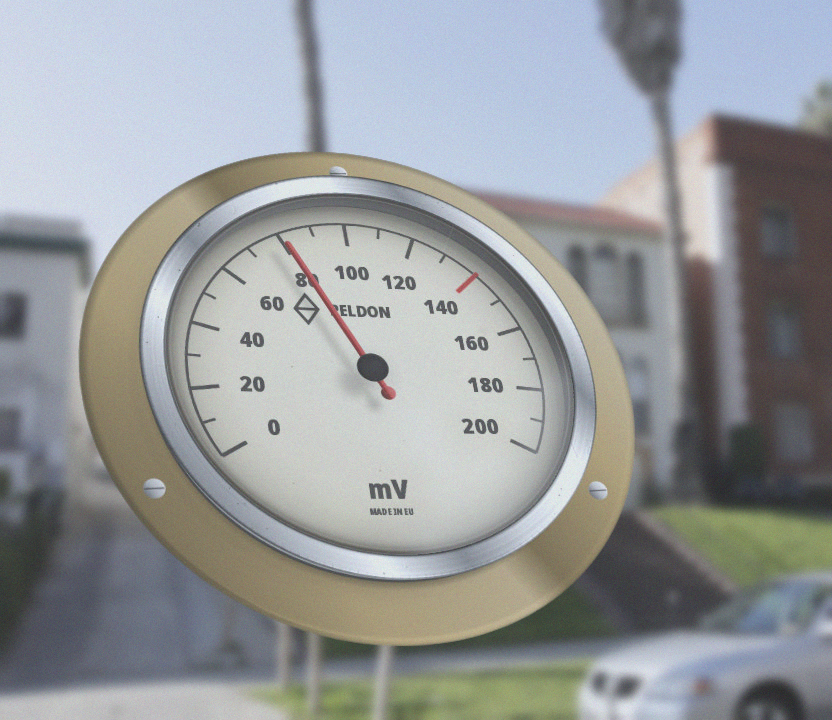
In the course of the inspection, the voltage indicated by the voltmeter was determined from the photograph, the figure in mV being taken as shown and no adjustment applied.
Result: 80 mV
